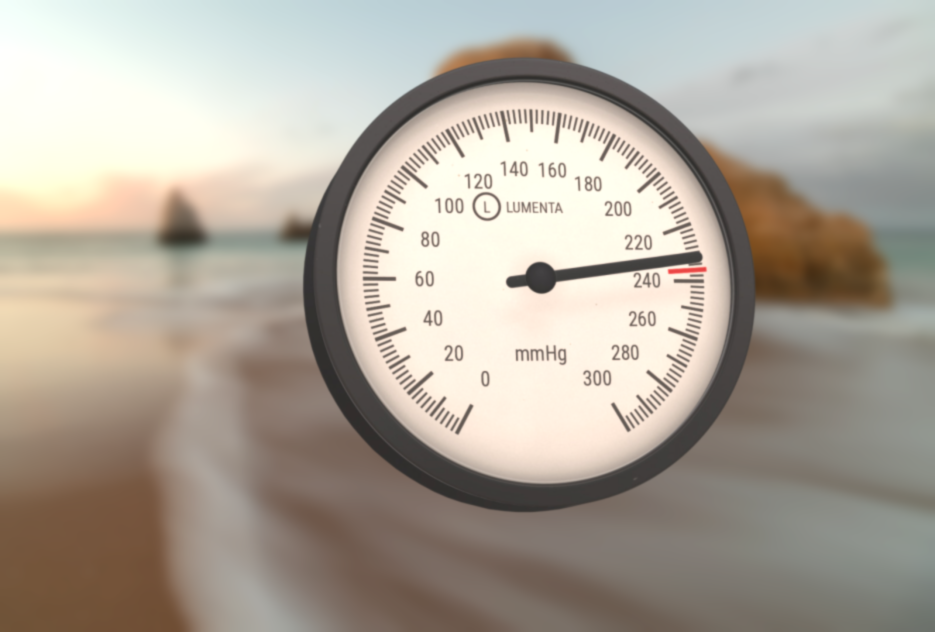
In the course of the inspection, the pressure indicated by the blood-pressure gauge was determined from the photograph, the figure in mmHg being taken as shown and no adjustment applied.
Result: 232 mmHg
